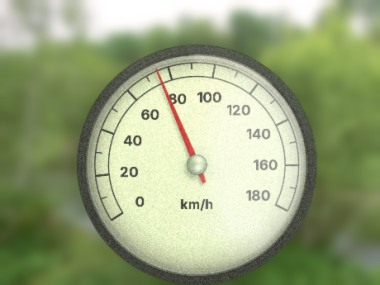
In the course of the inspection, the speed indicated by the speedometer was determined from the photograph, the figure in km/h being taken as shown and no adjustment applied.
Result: 75 km/h
